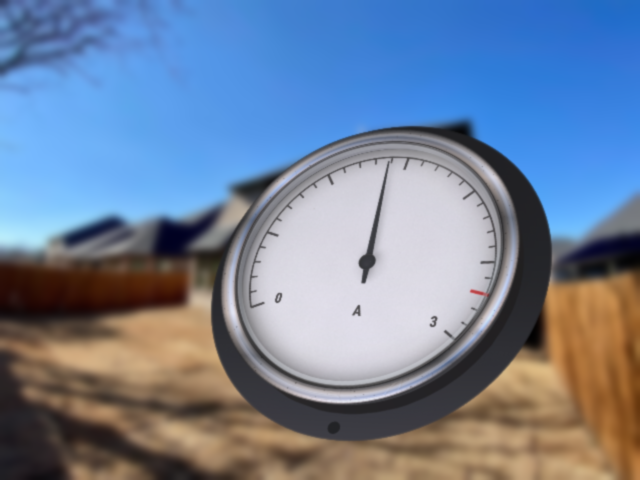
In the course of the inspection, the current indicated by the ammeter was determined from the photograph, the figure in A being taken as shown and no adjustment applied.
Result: 1.4 A
